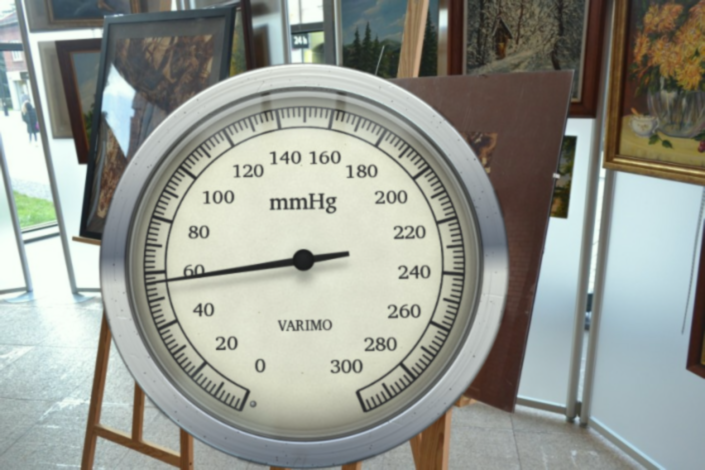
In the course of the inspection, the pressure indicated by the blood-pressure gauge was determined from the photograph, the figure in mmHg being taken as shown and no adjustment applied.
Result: 56 mmHg
